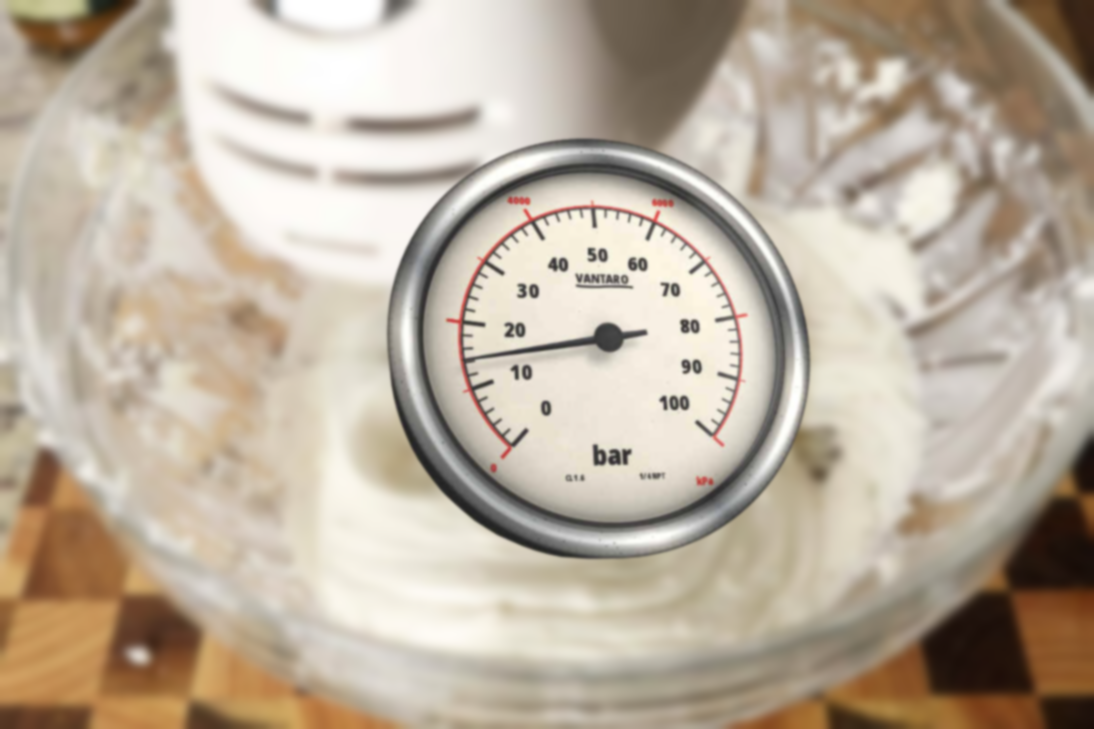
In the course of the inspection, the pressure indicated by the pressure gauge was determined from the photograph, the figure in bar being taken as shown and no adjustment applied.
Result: 14 bar
